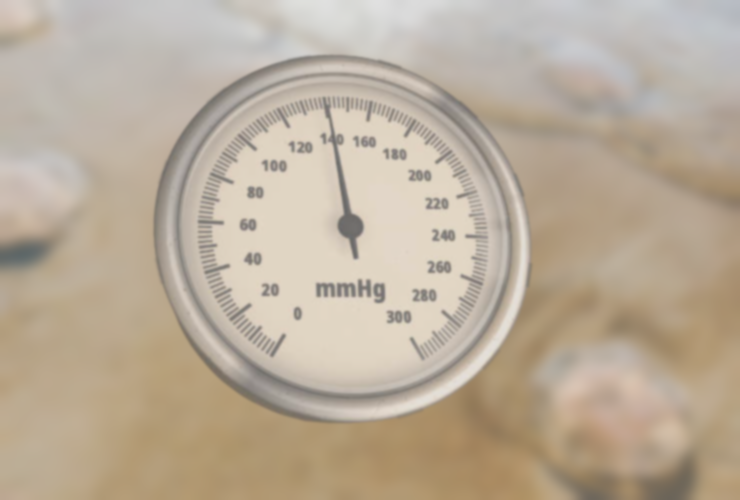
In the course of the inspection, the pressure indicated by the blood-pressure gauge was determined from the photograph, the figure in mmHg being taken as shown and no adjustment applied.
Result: 140 mmHg
